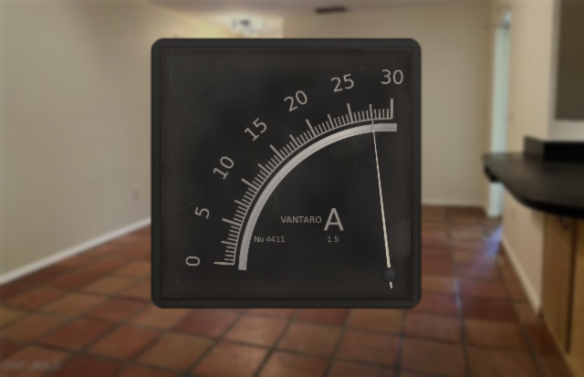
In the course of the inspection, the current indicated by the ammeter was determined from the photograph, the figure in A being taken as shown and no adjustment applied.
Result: 27.5 A
